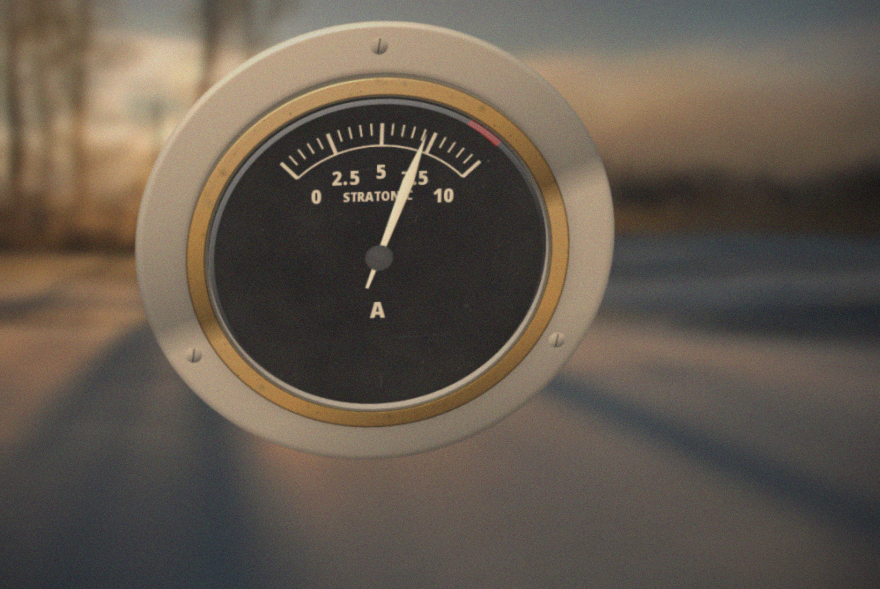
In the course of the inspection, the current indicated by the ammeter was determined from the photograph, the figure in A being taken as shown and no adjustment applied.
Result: 7 A
